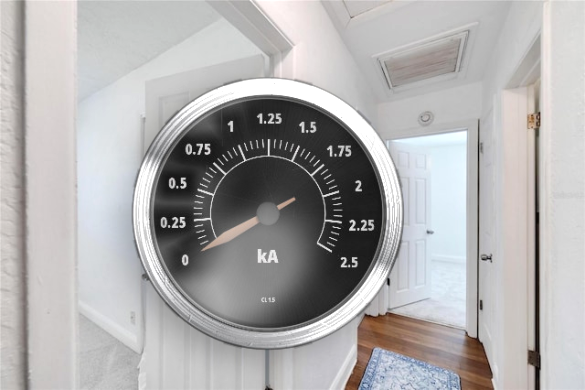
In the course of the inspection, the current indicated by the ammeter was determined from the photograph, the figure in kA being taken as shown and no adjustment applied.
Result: 0 kA
